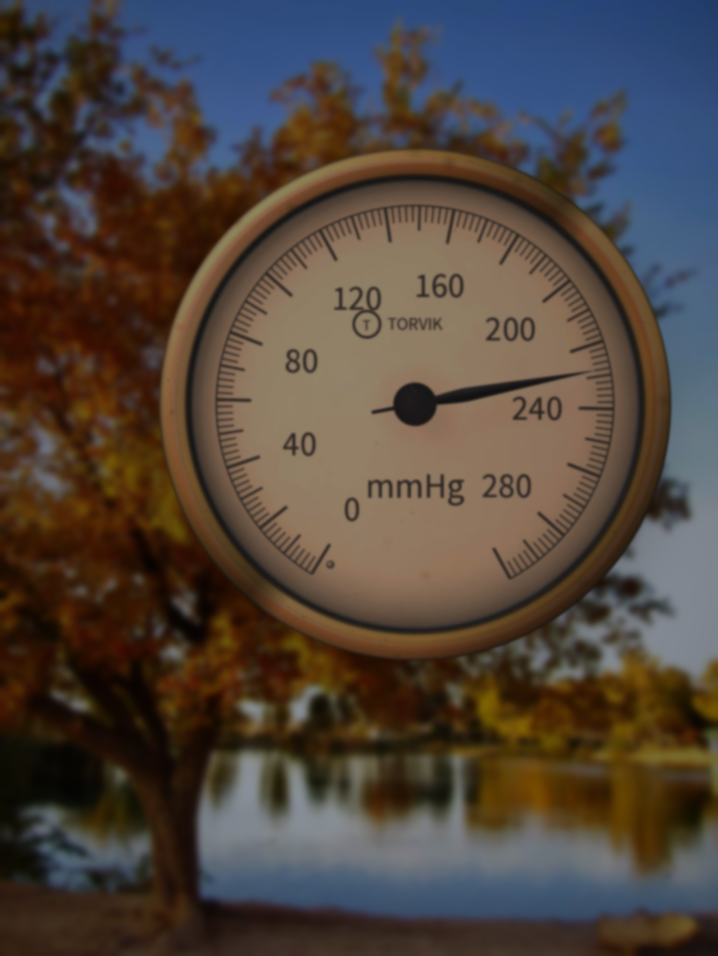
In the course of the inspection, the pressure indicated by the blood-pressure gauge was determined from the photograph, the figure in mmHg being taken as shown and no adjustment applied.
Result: 228 mmHg
